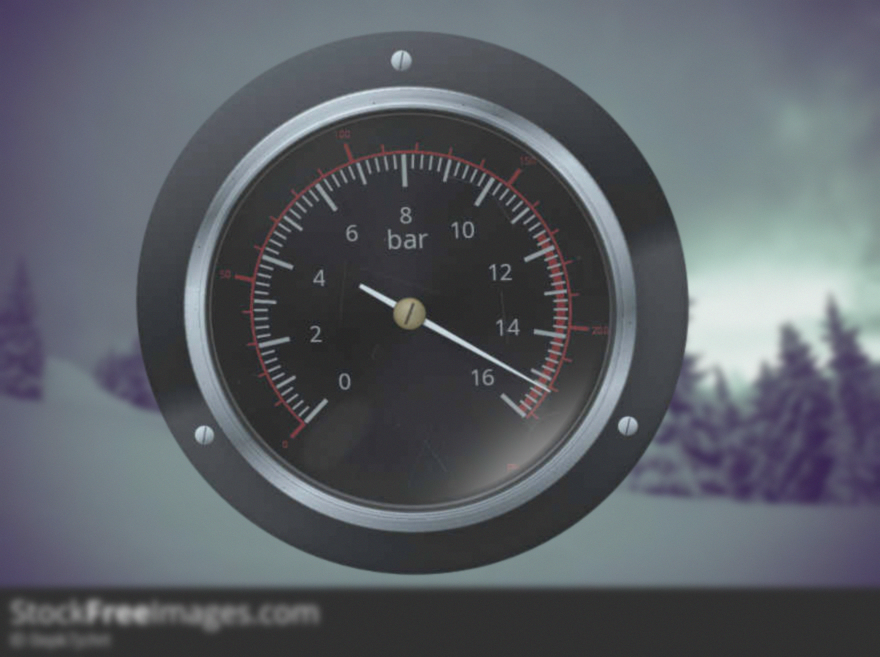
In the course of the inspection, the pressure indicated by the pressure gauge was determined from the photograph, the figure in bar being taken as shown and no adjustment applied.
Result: 15.2 bar
